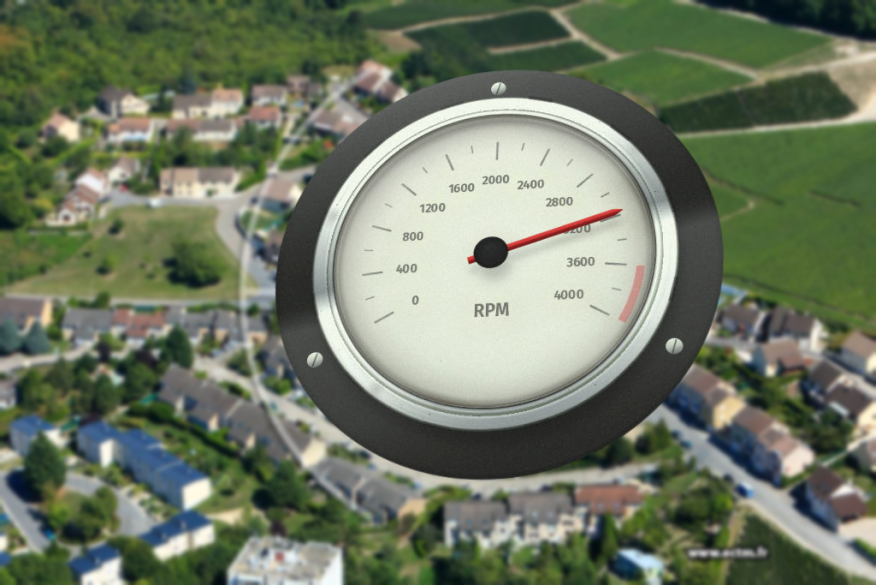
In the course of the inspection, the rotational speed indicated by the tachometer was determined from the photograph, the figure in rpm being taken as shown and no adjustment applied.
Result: 3200 rpm
